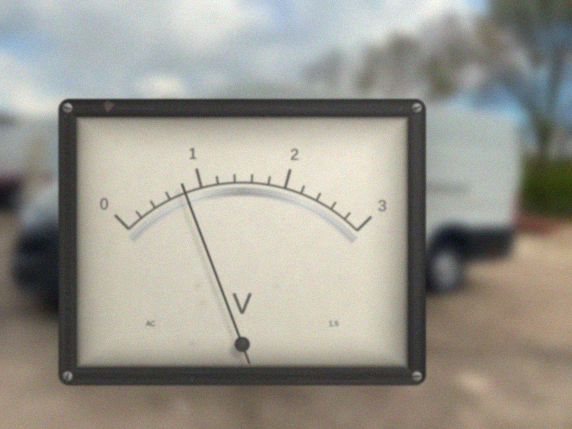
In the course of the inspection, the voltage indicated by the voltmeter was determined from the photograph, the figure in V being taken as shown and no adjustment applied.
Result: 0.8 V
